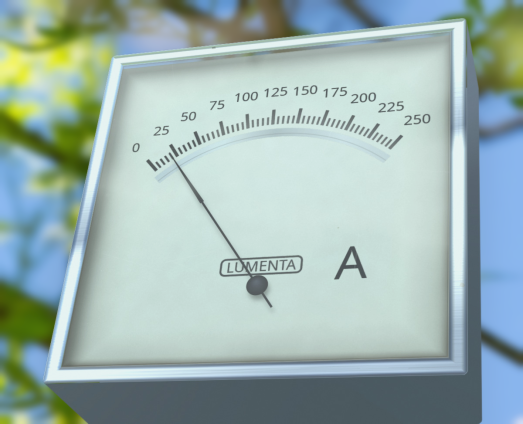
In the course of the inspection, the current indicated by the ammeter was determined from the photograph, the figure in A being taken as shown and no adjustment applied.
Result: 20 A
